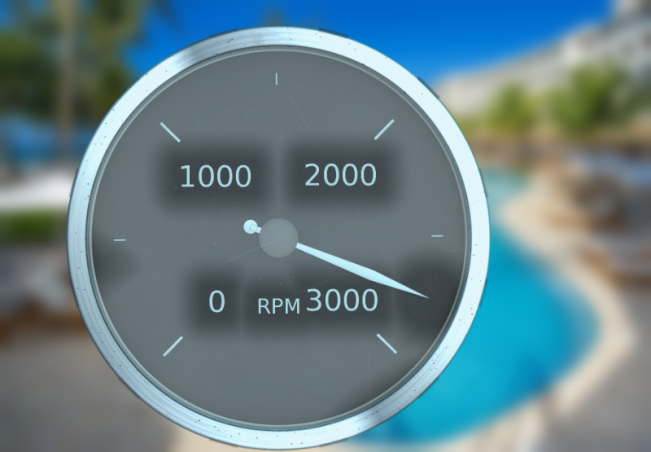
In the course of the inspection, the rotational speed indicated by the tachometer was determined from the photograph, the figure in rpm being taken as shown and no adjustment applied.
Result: 2750 rpm
